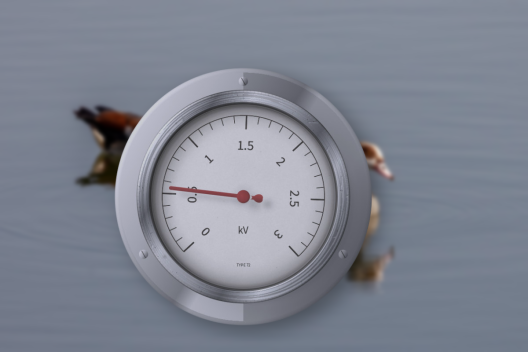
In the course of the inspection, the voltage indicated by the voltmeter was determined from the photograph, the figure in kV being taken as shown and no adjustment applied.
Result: 0.55 kV
